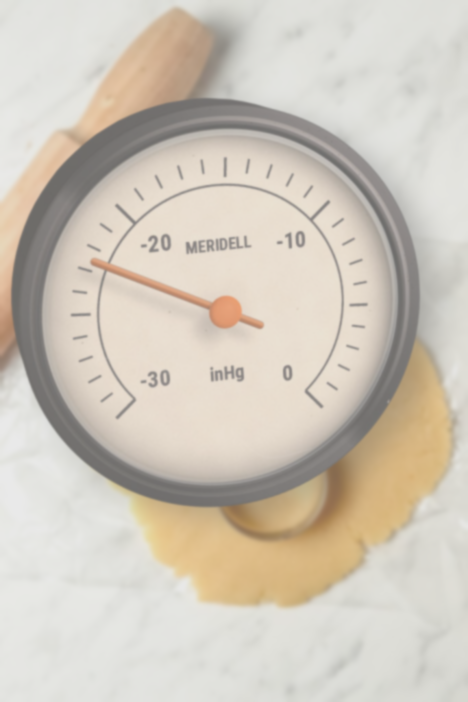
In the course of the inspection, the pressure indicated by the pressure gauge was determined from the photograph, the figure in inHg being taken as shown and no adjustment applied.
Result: -22.5 inHg
